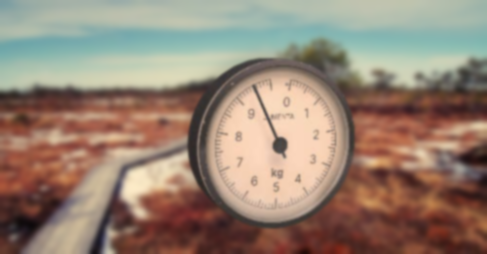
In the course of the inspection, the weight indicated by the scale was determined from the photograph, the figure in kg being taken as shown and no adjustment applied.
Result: 9.5 kg
